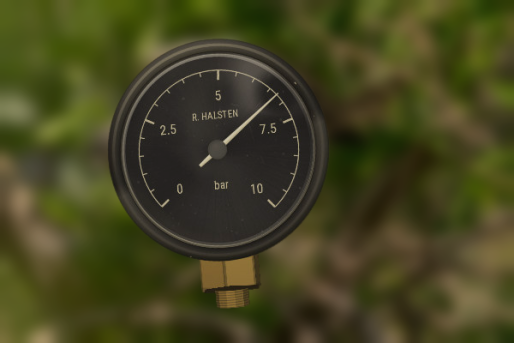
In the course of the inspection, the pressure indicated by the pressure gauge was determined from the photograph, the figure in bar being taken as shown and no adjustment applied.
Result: 6.75 bar
